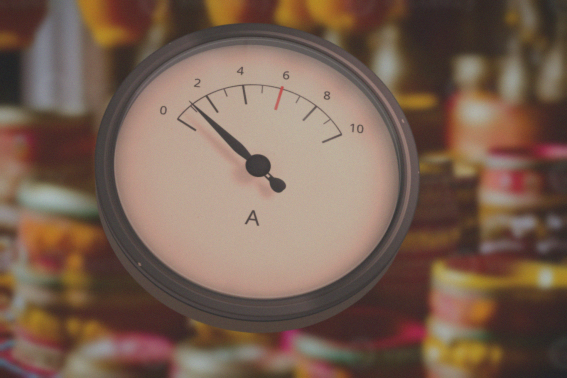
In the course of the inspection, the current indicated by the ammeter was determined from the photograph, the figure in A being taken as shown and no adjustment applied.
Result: 1 A
